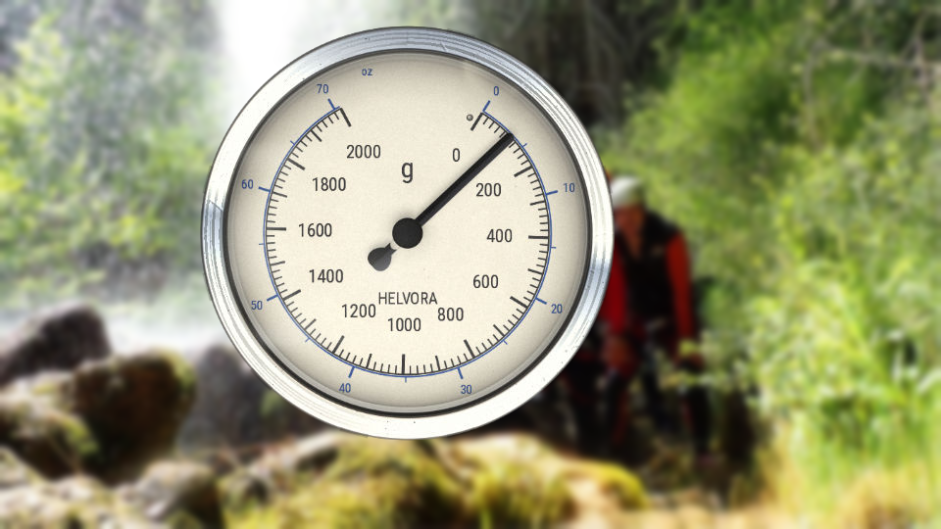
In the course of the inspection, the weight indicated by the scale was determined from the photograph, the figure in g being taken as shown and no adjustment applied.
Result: 100 g
